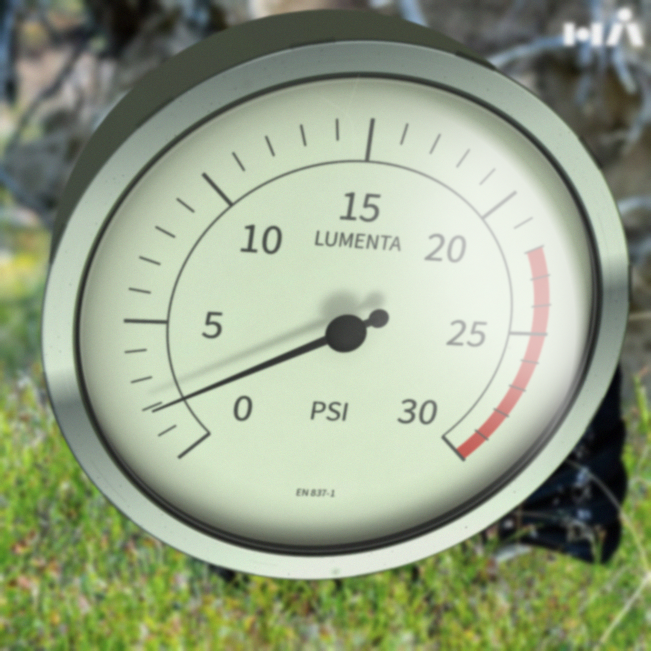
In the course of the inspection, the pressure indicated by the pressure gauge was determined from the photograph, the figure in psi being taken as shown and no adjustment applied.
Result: 2 psi
